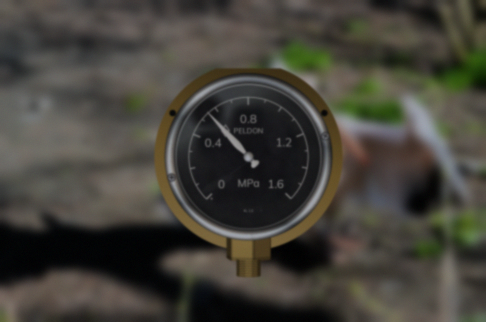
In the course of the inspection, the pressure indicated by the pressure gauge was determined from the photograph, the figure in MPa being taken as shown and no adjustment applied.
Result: 0.55 MPa
